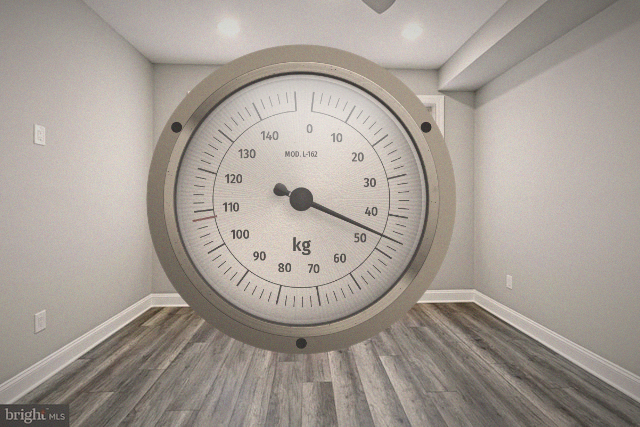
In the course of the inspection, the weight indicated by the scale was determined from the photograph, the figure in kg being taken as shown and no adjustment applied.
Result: 46 kg
